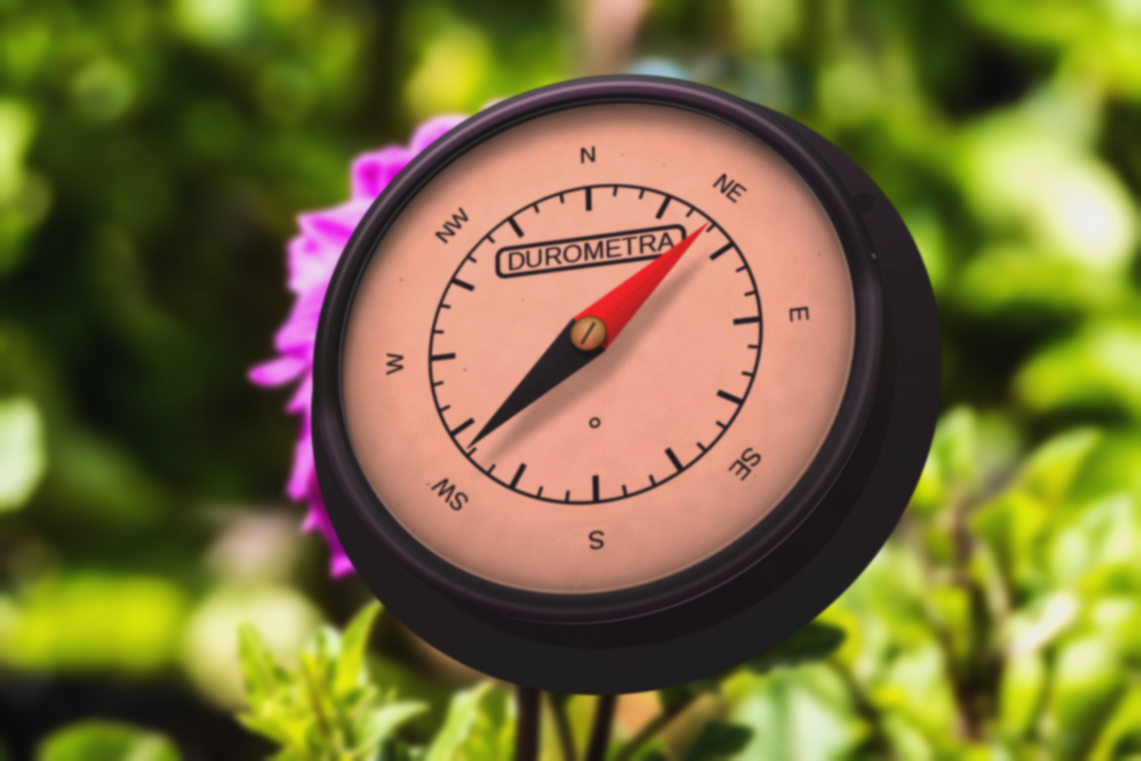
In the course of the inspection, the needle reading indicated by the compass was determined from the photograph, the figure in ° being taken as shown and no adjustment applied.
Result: 50 °
